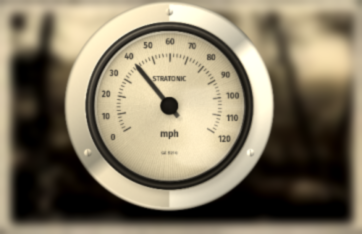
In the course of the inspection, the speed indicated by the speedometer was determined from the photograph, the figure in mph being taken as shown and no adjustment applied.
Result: 40 mph
